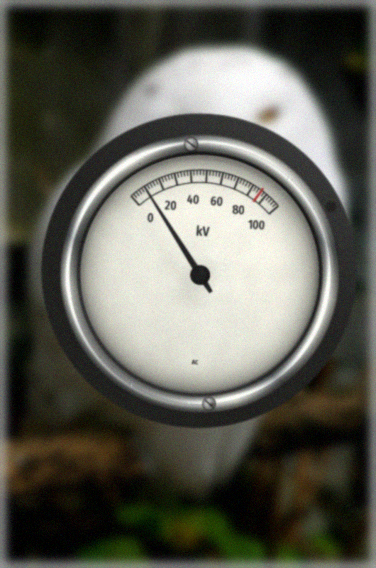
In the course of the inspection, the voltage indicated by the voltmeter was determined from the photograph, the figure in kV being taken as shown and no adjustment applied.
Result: 10 kV
